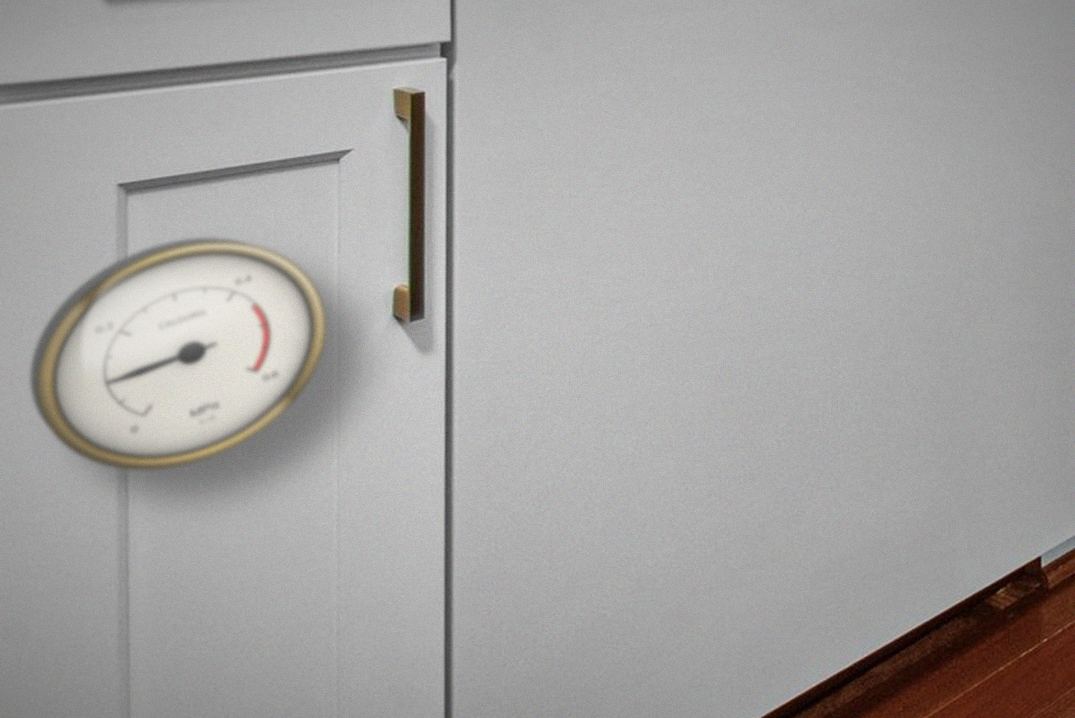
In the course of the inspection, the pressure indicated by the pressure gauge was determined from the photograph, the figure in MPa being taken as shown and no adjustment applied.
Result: 0.1 MPa
